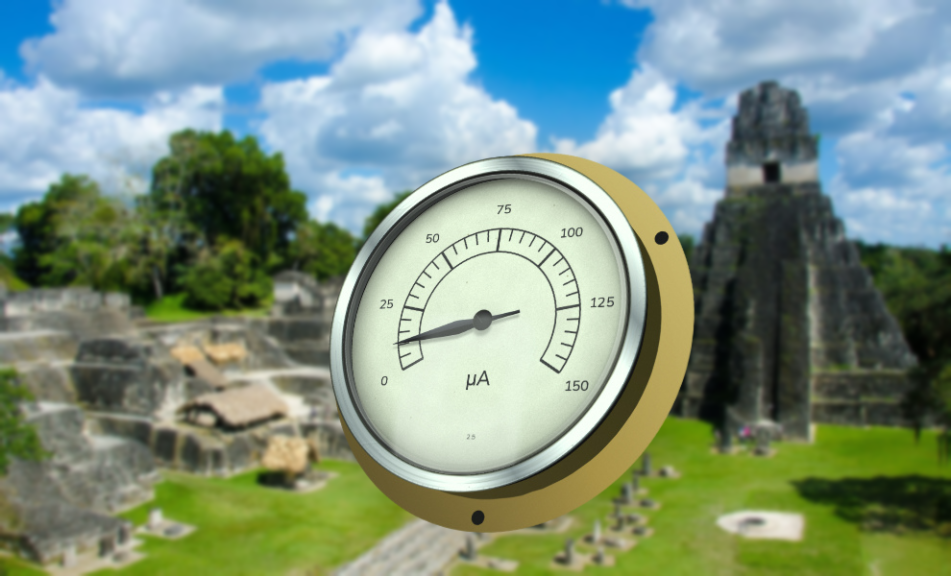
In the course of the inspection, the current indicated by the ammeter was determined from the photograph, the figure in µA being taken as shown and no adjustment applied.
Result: 10 µA
